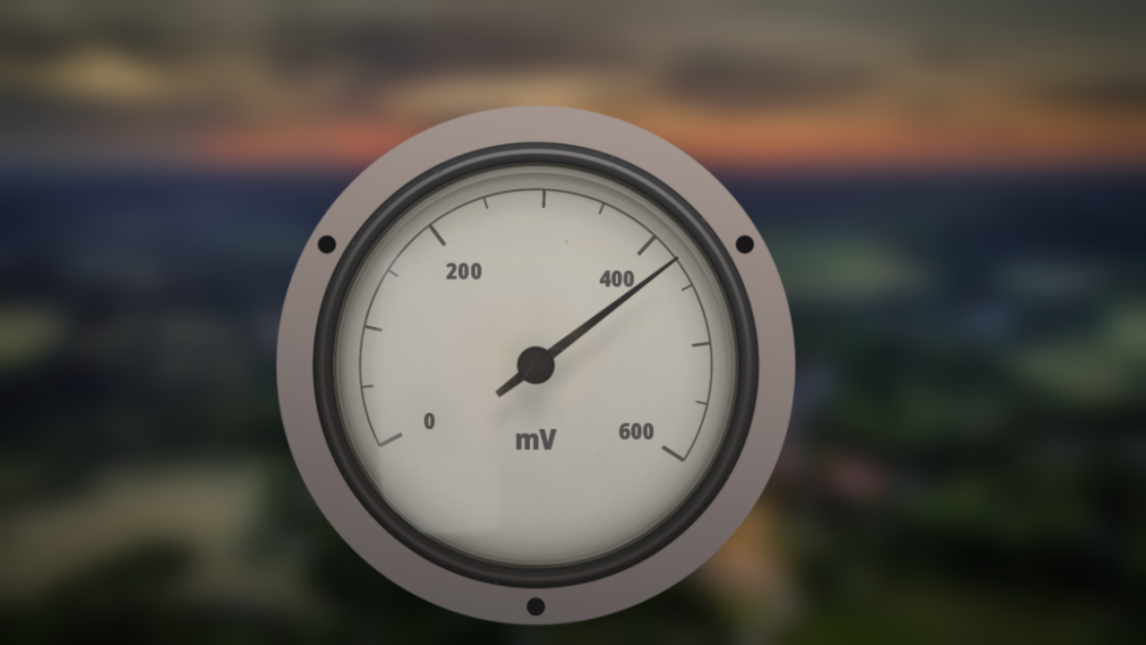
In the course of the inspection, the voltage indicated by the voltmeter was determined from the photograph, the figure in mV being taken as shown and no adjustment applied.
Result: 425 mV
